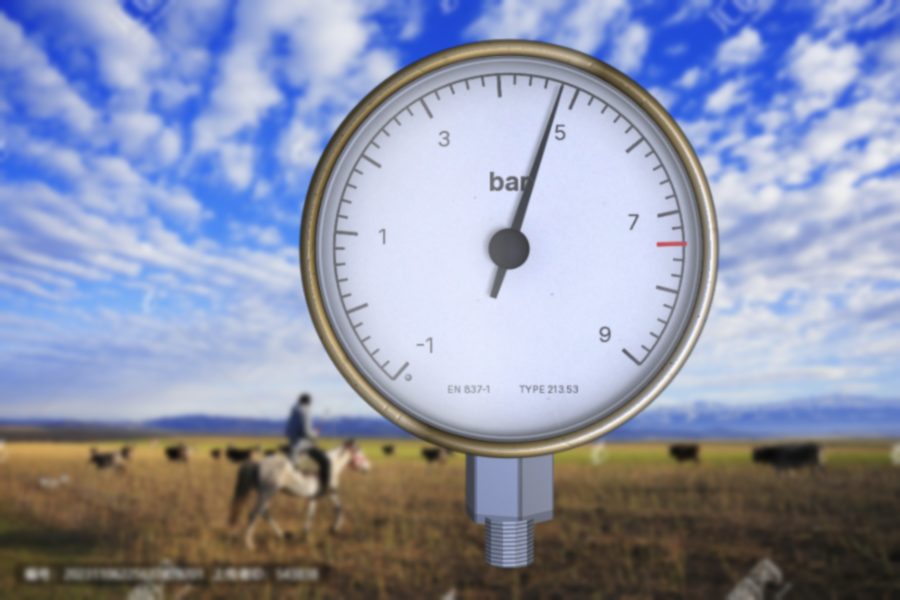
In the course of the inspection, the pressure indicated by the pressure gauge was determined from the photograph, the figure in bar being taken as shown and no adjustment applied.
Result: 4.8 bar
